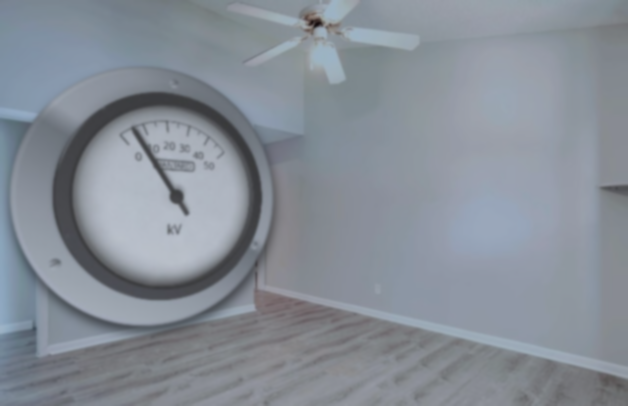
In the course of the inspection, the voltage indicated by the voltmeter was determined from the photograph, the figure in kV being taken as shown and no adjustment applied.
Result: 5 kV
